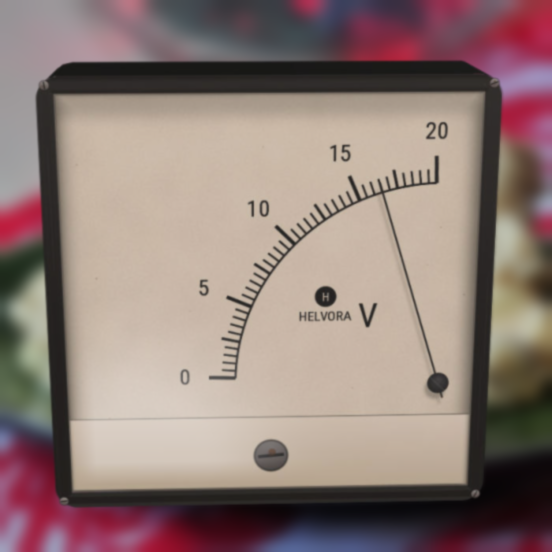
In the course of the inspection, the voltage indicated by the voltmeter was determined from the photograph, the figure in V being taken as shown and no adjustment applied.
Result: 16.5 V
